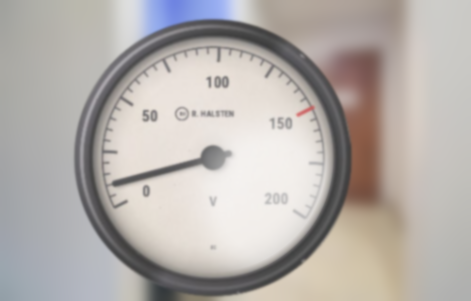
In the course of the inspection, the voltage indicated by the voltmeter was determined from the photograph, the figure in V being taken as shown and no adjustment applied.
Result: 10 V
